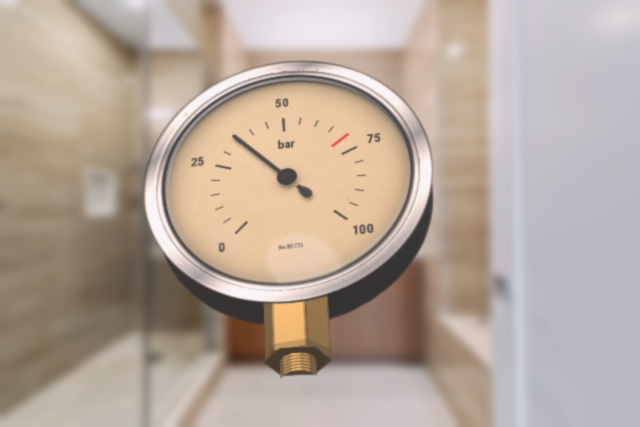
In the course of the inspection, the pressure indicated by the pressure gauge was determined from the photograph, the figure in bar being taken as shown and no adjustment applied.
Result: 35 bar
